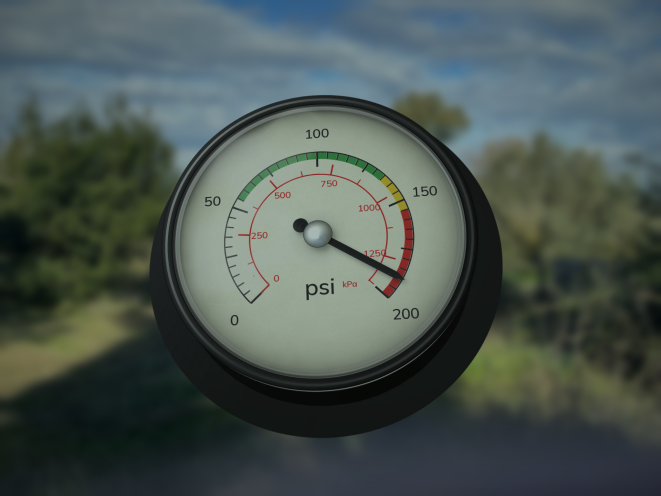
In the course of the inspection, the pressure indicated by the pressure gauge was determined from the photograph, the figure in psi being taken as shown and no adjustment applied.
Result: 190 psi
